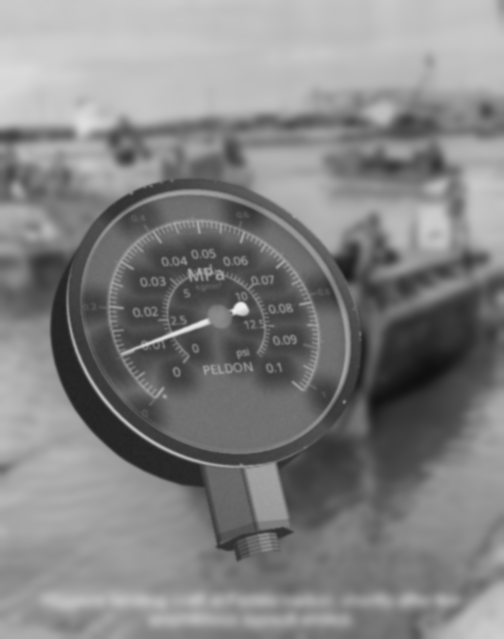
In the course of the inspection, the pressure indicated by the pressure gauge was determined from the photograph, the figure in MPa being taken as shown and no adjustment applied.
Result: 0.01 MPa
